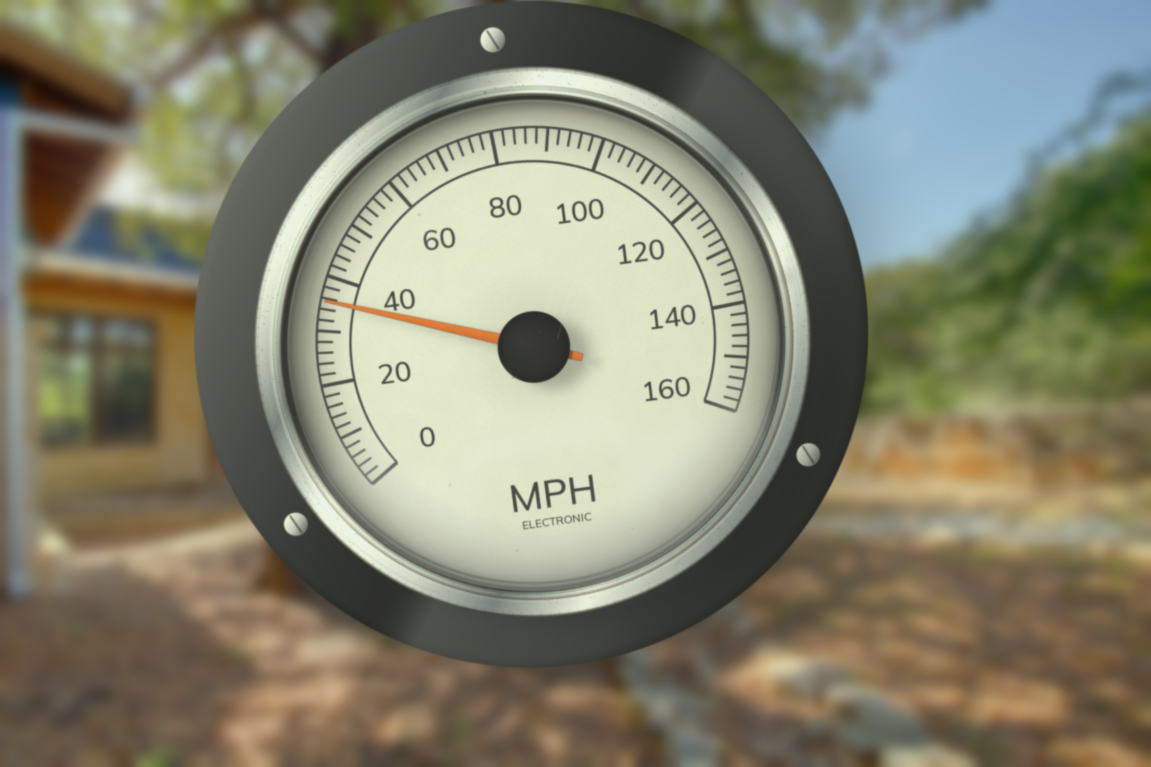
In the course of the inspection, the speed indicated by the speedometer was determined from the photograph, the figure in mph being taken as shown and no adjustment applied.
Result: 36 mph
